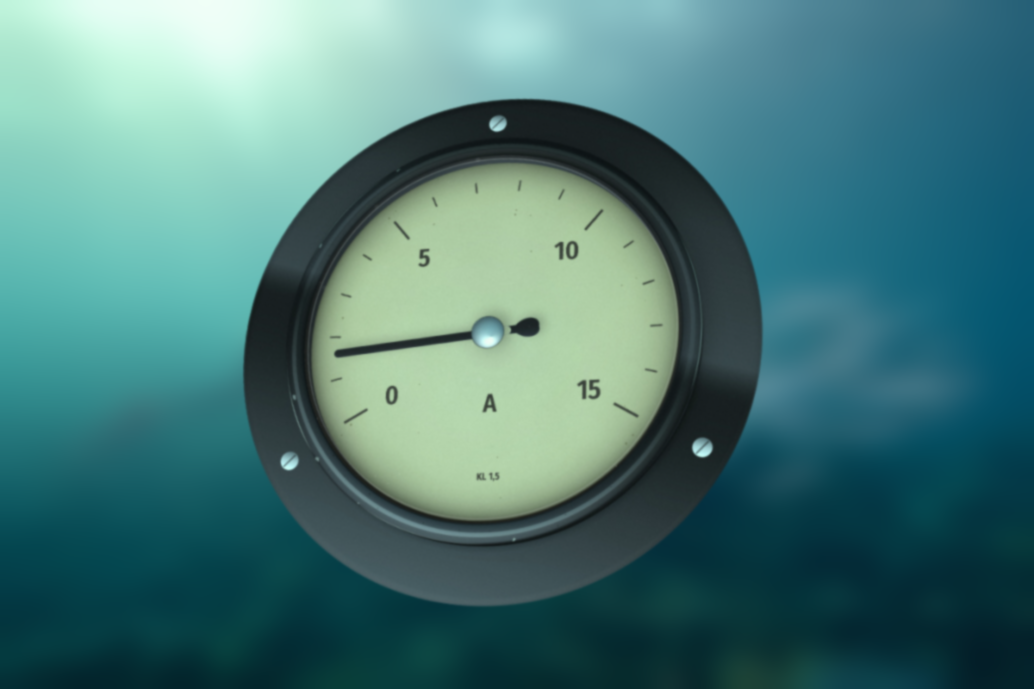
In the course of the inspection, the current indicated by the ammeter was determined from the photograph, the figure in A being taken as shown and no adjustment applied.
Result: 1.5 A
